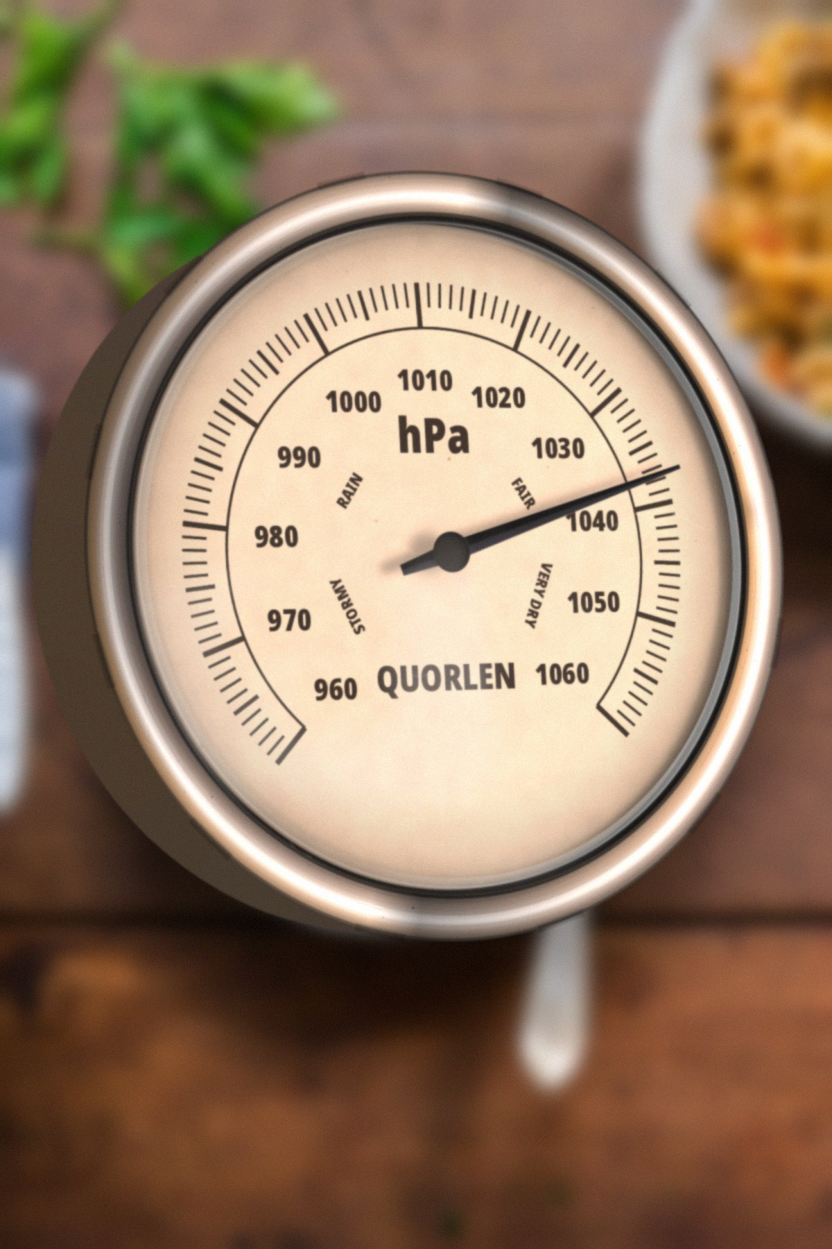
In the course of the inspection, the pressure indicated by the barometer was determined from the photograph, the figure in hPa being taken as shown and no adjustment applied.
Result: 1037.5 hPa
